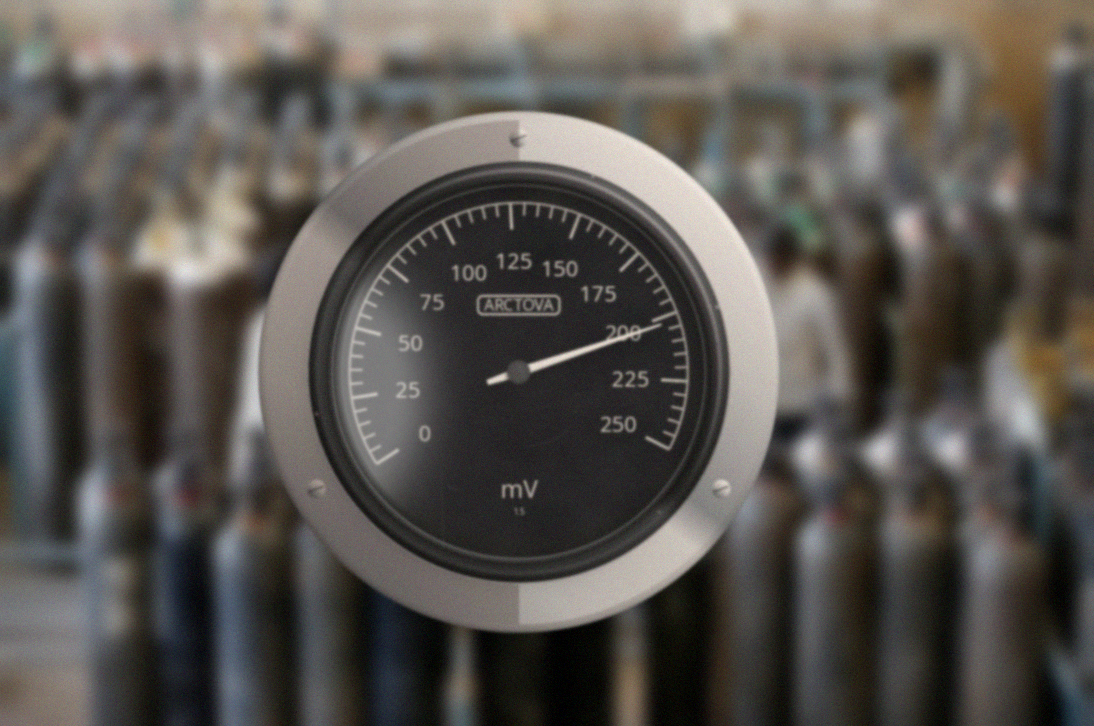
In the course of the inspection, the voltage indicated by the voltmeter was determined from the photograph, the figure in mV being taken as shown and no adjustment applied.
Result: 202.5 mV
